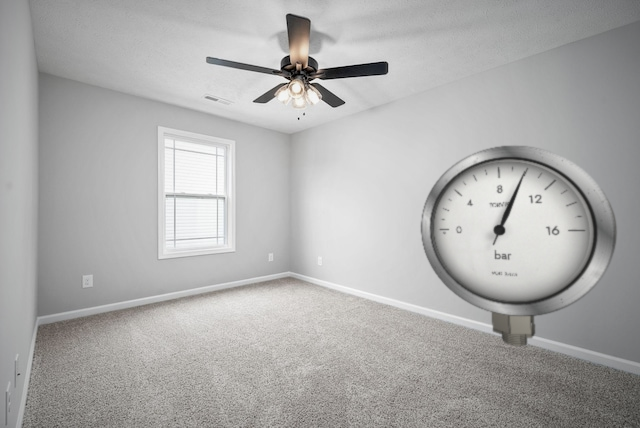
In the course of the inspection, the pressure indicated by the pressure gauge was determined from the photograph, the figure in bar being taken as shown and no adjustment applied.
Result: 10 bar
